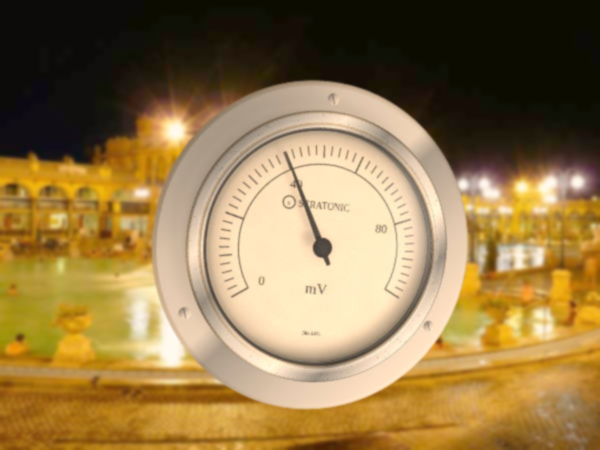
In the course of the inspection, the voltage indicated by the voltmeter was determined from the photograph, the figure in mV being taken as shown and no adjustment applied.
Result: 40 mV
